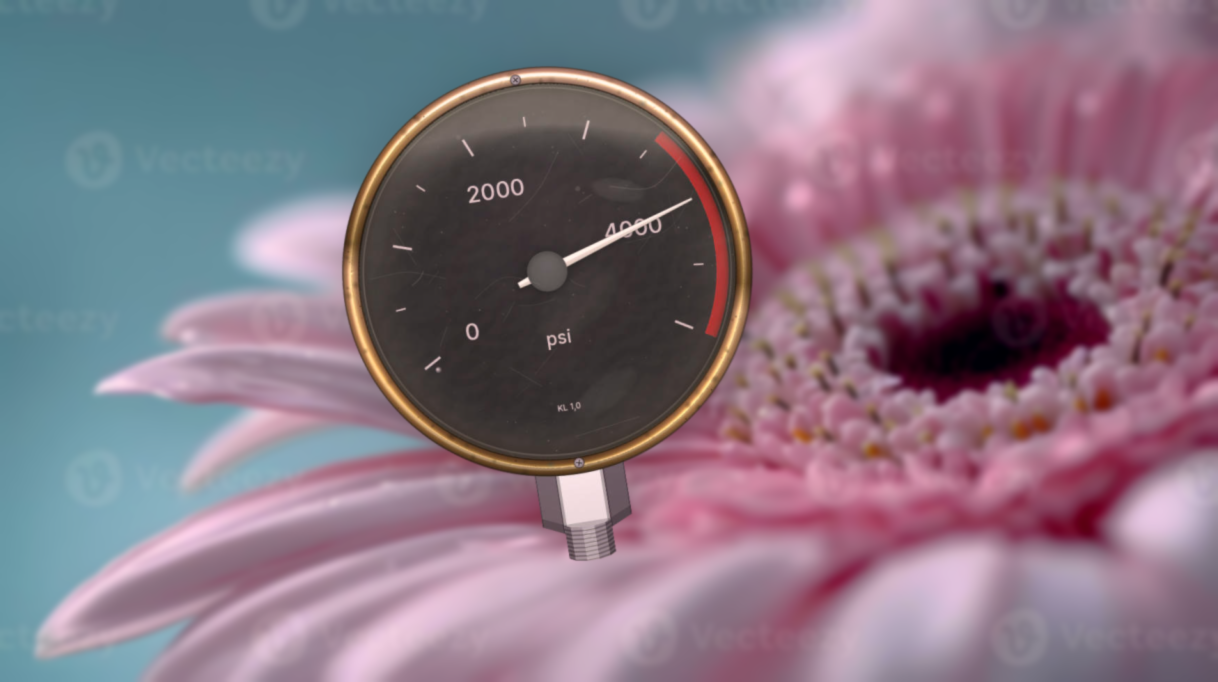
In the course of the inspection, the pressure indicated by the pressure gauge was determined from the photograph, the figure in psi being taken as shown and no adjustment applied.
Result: 4000 psi
